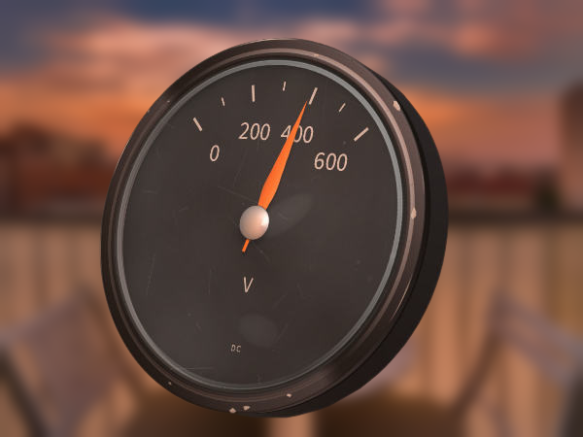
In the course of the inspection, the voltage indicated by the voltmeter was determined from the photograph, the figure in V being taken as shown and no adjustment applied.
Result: 400 V
